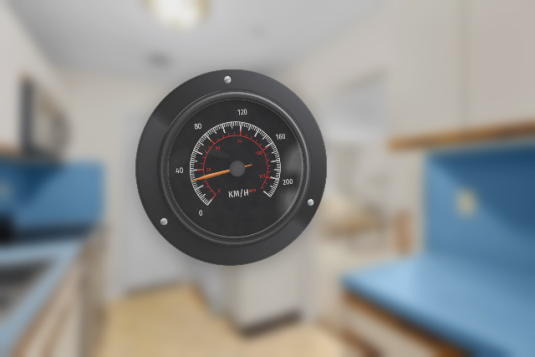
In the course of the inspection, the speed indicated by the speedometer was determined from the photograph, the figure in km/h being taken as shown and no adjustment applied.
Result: 30 km/h
